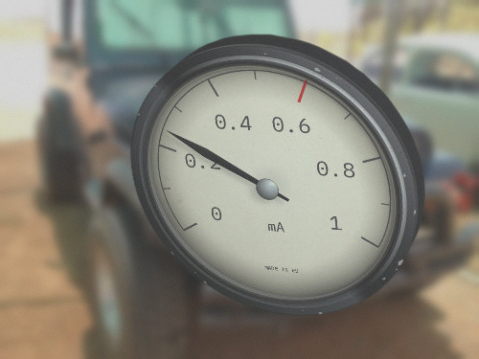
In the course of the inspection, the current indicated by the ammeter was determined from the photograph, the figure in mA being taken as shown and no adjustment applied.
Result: 0.25 mA
